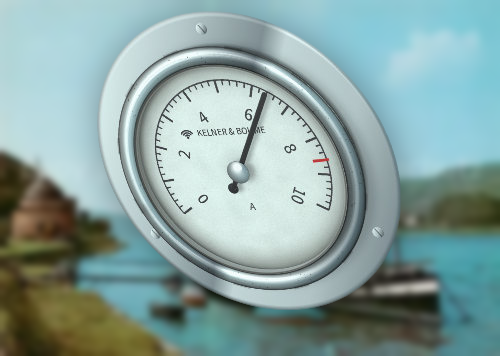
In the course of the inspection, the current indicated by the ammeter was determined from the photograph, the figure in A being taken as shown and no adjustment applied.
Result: 6.4 A
